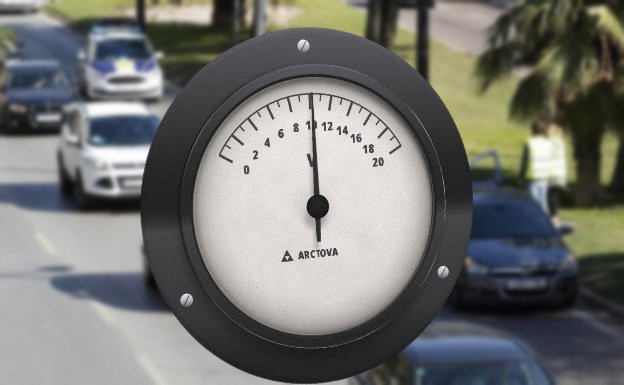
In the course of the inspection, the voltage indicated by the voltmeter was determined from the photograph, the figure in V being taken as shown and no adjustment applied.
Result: 10 V
